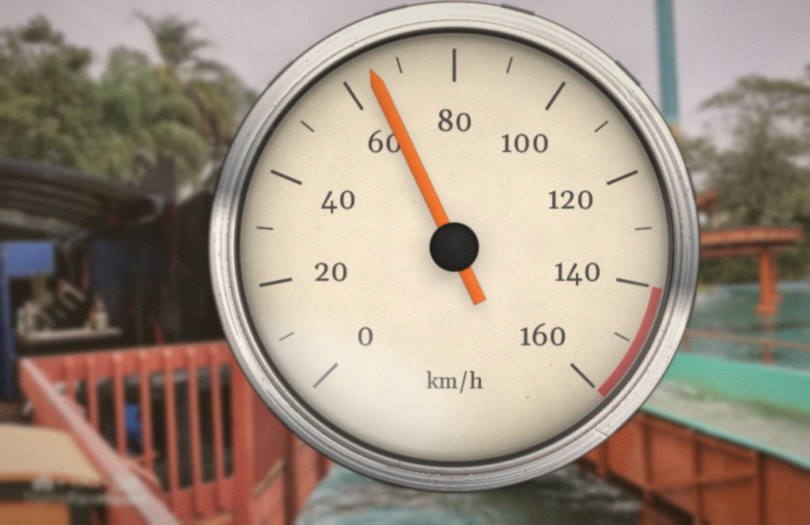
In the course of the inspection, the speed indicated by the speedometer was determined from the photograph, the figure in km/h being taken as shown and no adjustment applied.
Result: 65 km/h
